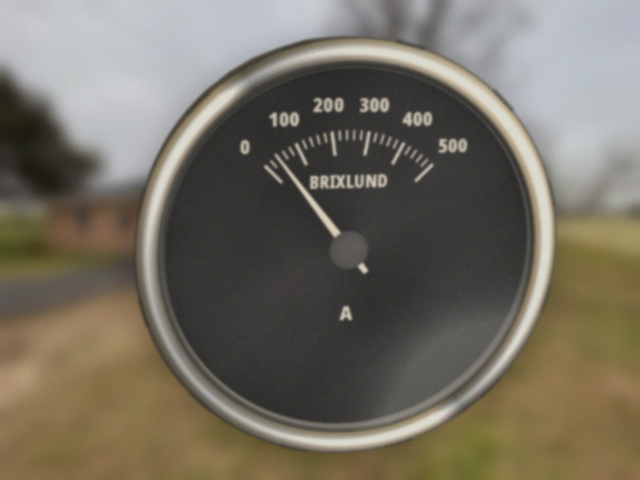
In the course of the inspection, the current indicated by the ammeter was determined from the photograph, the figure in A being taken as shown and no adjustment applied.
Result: 40 A
